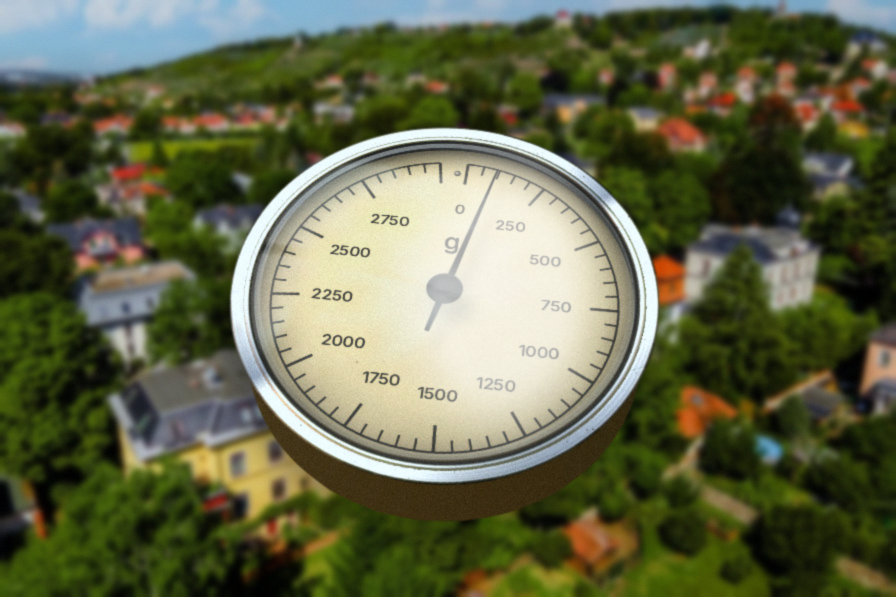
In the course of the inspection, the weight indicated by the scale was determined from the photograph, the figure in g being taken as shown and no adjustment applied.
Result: 100 g
